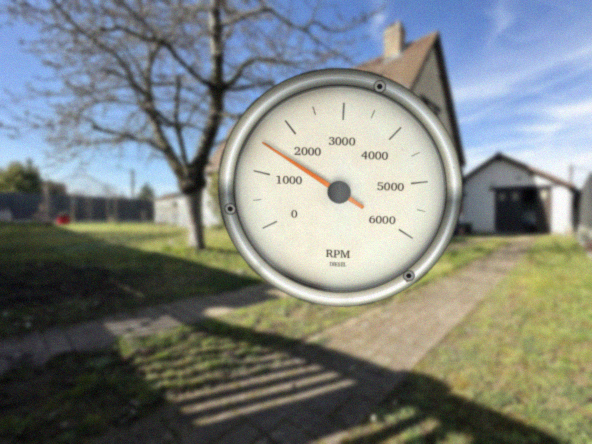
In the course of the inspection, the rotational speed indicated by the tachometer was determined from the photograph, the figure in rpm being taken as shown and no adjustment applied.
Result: 1500 rpm
